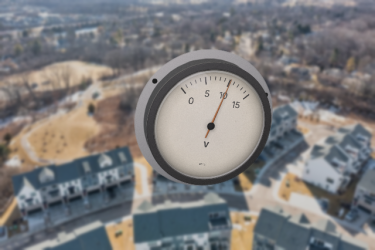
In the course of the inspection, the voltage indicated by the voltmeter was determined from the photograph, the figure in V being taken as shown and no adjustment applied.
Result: 10 V
